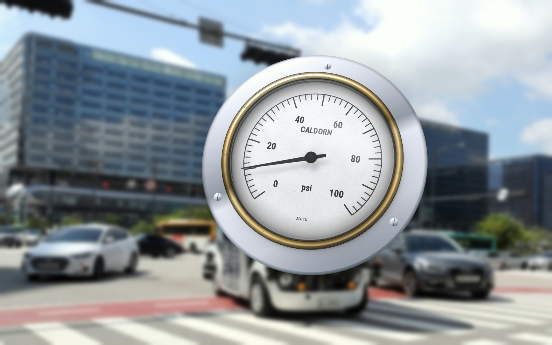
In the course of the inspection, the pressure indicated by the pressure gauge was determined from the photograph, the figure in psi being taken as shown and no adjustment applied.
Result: 10 psi
